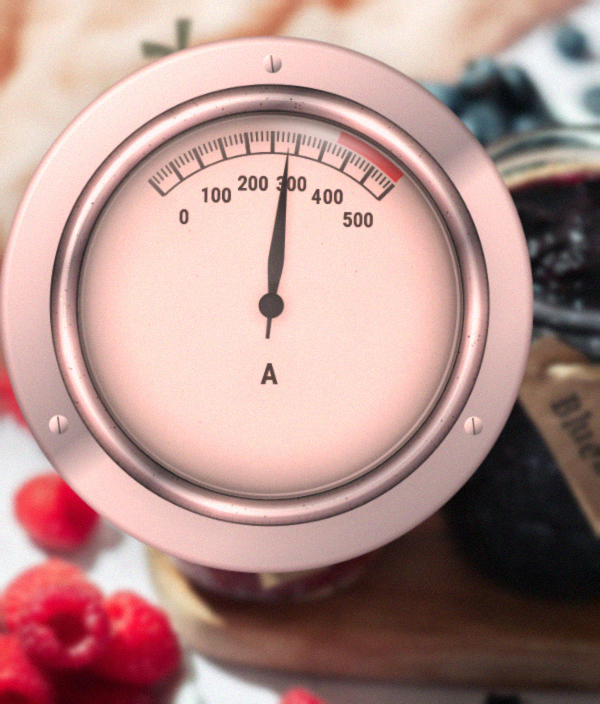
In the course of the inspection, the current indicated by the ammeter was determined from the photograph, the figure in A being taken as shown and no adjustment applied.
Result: 280 A
